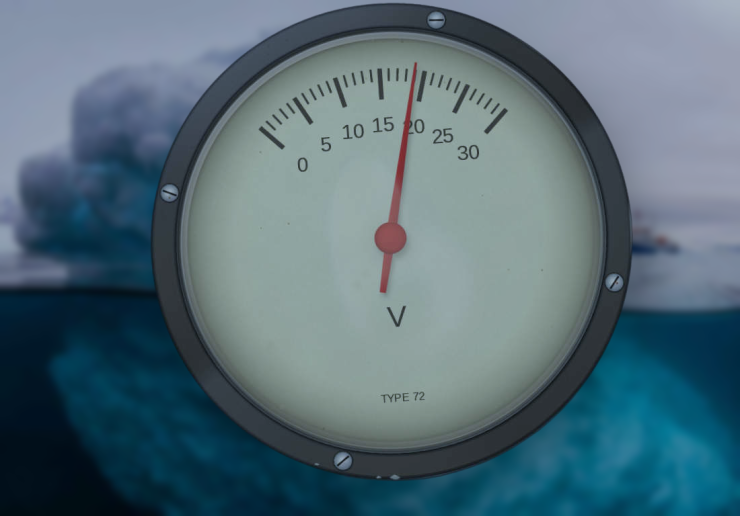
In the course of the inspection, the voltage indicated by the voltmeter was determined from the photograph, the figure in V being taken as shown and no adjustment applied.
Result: 19 V
